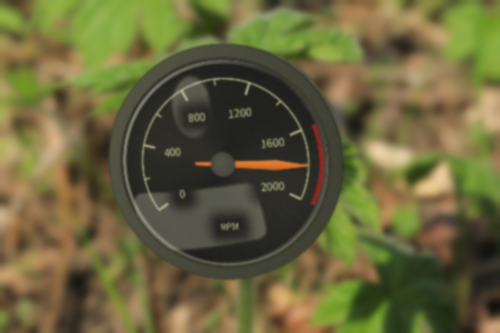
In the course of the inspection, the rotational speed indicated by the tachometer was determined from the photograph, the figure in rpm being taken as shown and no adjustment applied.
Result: 1800 rpm
